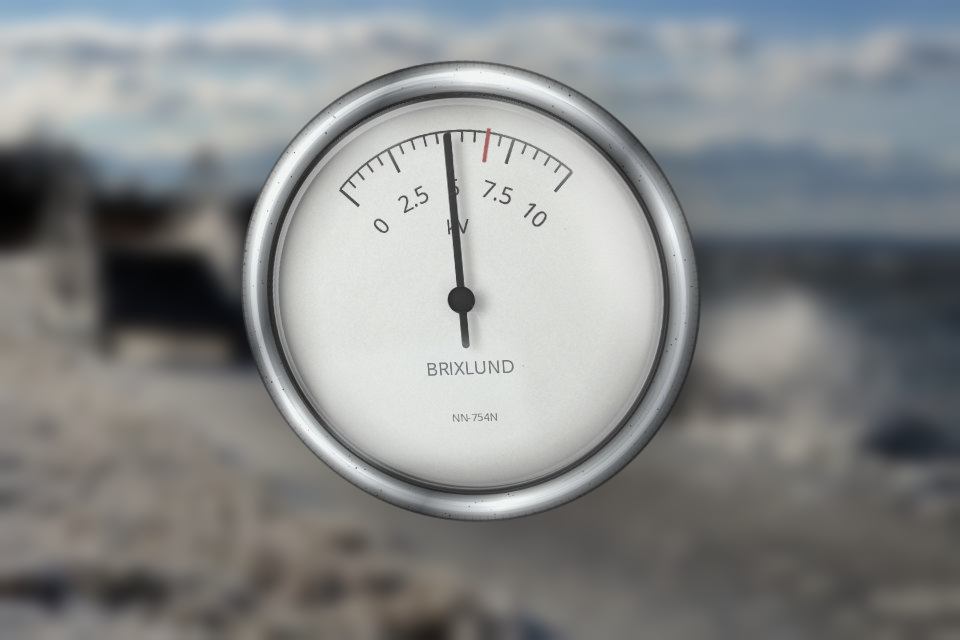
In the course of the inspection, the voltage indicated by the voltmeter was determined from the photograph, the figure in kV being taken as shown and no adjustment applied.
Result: 5 kV
